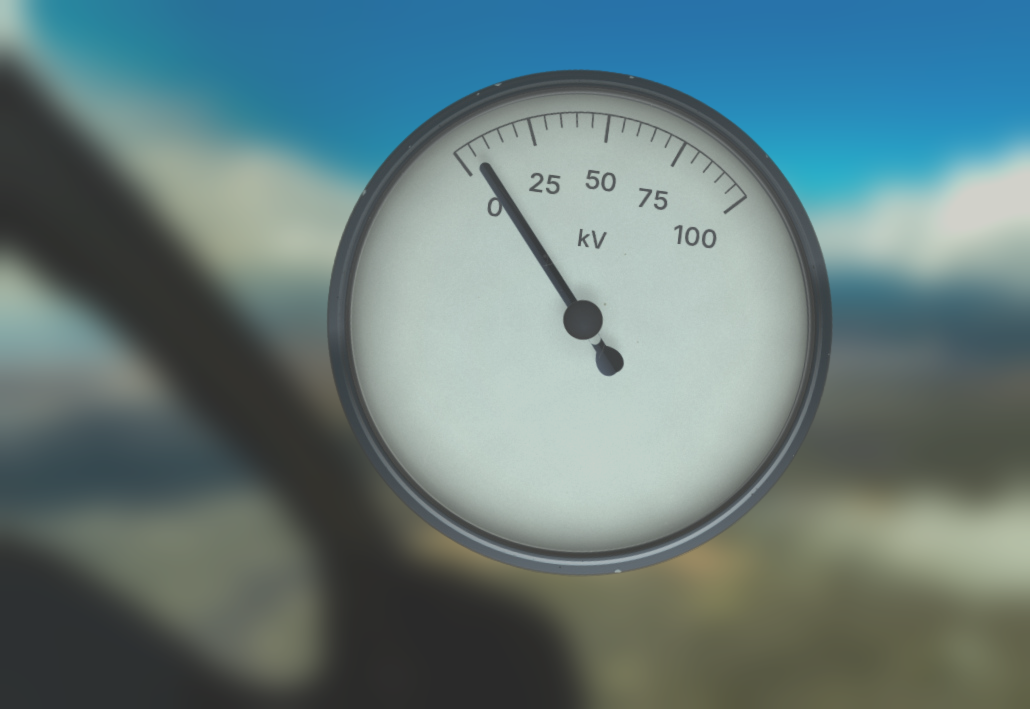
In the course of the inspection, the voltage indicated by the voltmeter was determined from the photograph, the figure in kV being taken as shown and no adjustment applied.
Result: 5 kV
